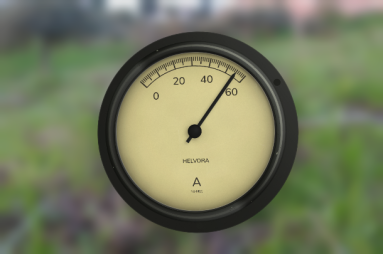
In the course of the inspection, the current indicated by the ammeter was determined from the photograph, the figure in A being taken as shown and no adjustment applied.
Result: 55 A
